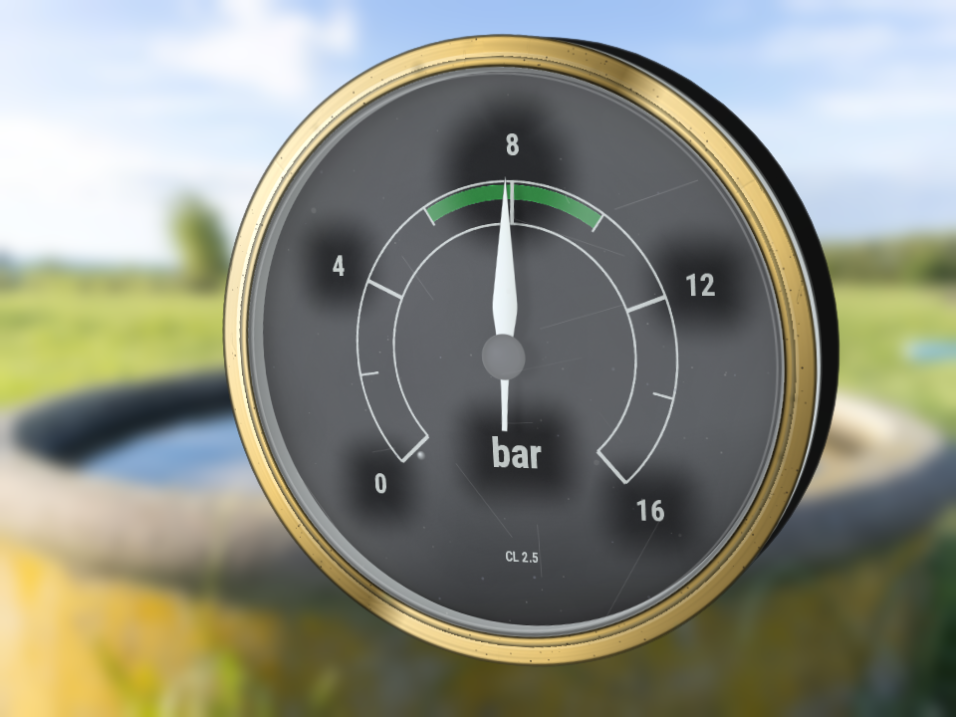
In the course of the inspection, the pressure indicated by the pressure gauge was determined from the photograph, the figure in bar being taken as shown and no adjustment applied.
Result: 8 bar
